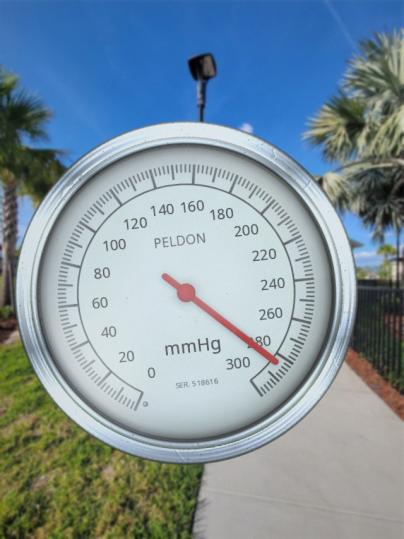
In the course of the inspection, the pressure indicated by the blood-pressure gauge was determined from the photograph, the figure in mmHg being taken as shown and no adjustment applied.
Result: 284 mmHg
